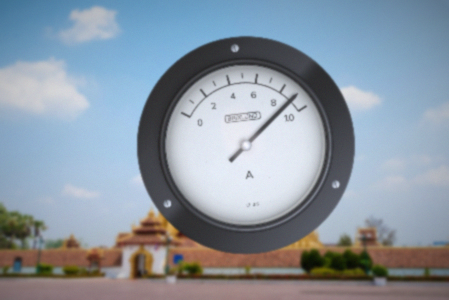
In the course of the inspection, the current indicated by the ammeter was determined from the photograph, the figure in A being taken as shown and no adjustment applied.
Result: 9 A
